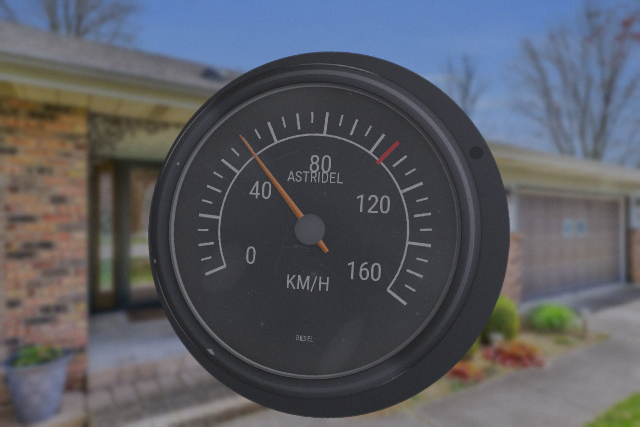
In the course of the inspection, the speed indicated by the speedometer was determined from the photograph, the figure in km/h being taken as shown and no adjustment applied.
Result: 50 km/h
